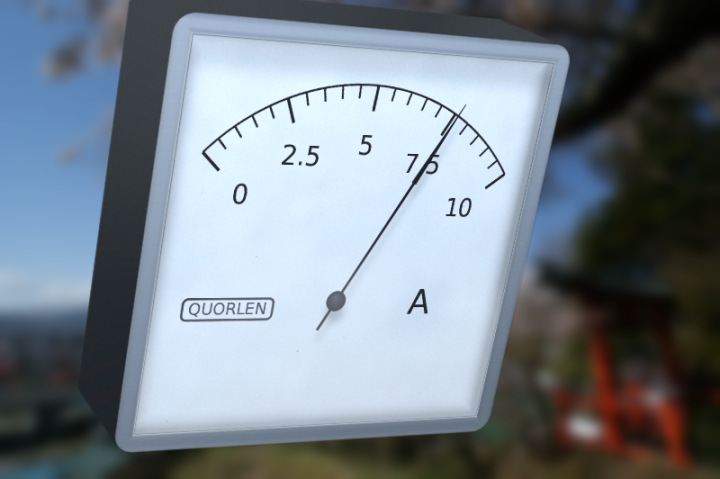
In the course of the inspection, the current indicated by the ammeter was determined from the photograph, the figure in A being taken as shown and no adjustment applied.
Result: 7.5 A
